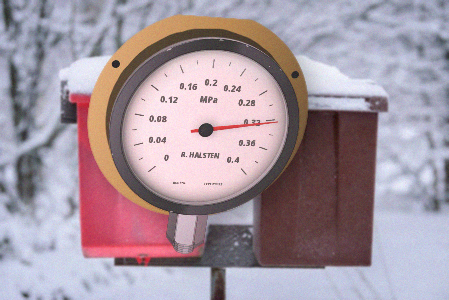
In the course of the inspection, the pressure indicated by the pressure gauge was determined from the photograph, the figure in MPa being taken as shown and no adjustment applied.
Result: 0.32 MPa
